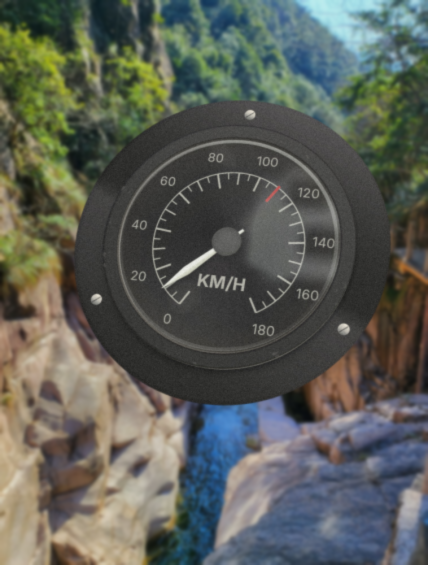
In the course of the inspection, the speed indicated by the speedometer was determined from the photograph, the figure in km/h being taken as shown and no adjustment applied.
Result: 10 km/h
